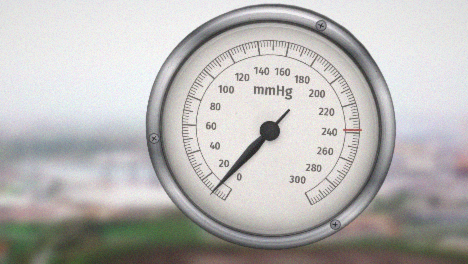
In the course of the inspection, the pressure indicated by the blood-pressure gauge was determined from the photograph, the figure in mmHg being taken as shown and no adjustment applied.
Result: 10 mmHg
